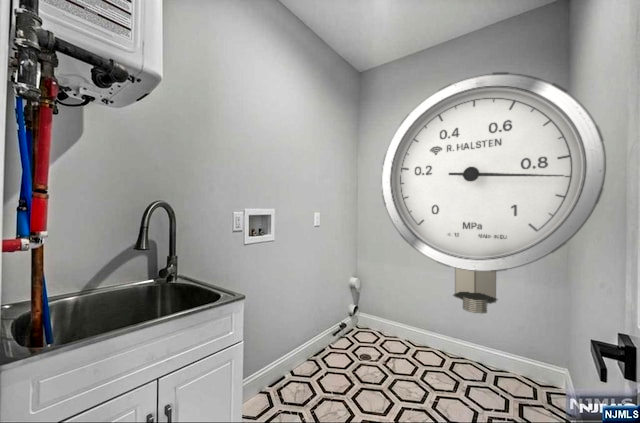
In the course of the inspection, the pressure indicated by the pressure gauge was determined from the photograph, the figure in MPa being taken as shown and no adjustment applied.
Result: 0.85 MPa
